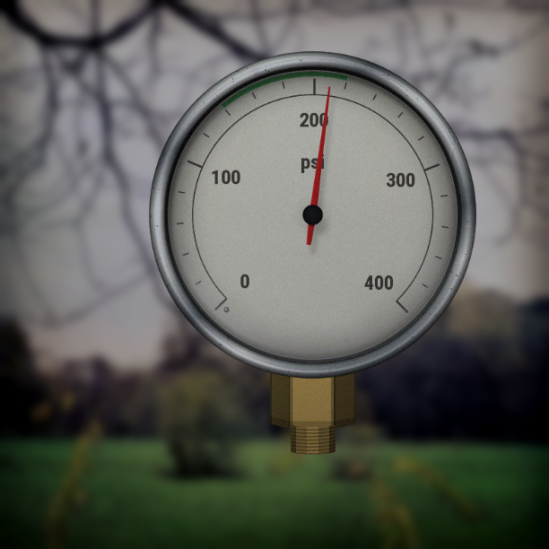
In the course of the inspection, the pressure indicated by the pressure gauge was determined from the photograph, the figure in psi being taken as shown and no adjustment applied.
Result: 210 psi
